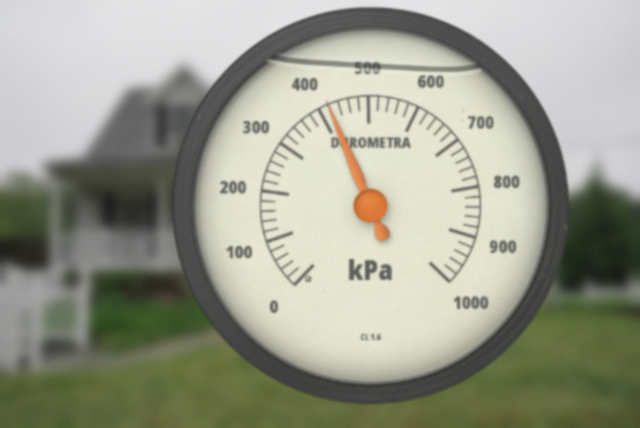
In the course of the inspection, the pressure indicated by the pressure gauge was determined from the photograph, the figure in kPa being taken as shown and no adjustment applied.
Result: 420 kPa
